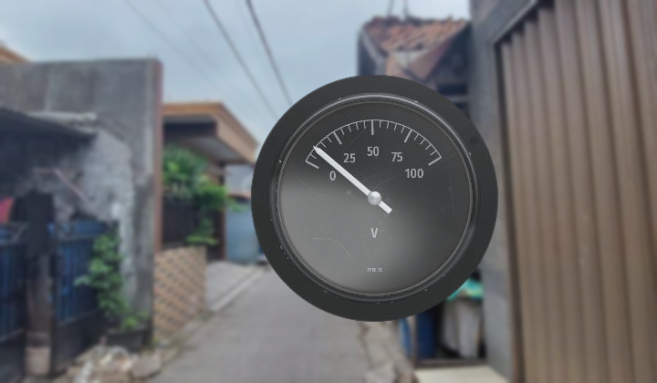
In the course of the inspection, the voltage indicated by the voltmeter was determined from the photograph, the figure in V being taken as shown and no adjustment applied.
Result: 10 V
